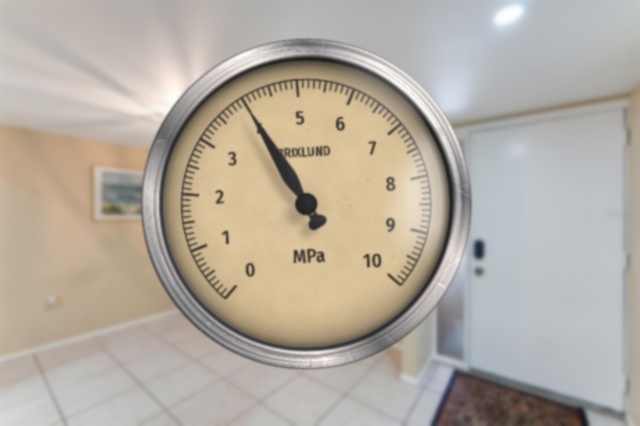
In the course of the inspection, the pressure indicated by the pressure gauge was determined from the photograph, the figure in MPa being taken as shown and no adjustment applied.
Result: 4 MPa
